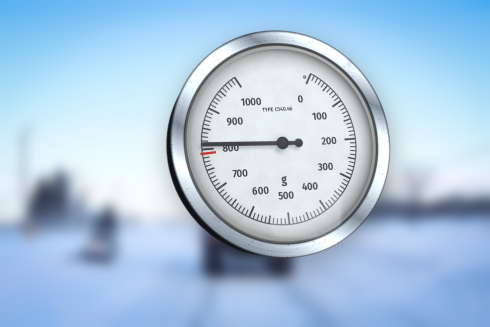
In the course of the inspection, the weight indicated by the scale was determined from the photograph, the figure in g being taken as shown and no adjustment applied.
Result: 810 g
